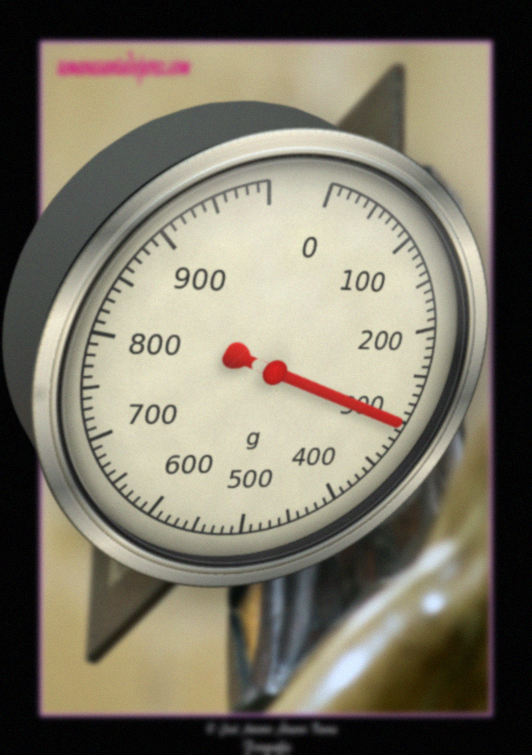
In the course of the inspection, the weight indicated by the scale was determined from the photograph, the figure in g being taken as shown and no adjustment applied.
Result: 300 g
